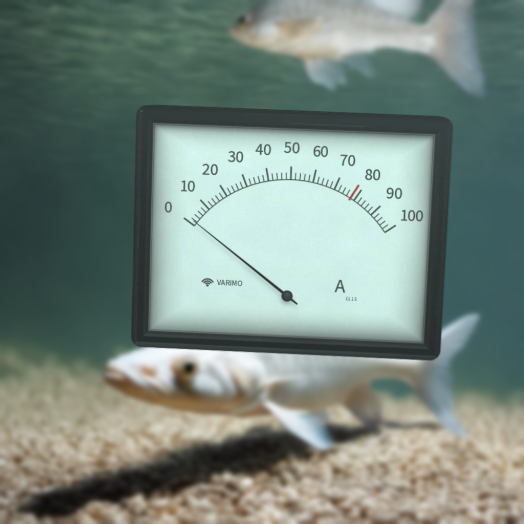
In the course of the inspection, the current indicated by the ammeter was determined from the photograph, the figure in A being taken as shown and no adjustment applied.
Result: 2 A
